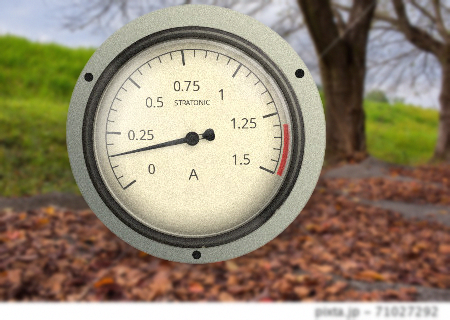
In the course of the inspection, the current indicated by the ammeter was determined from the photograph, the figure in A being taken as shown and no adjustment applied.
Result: 0.15 A
